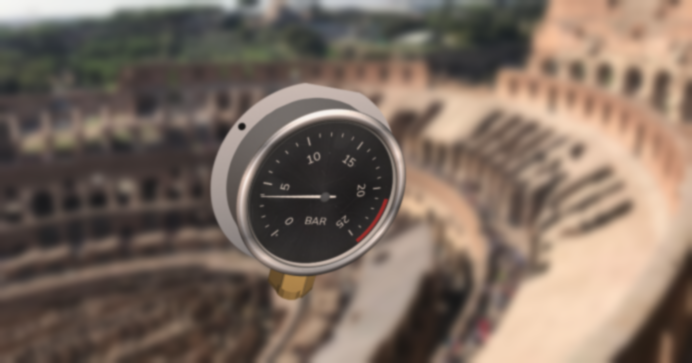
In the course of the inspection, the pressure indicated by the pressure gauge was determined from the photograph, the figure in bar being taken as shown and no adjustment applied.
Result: 4 bar
